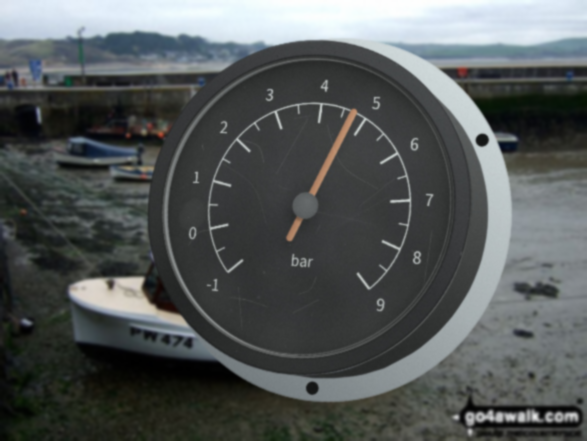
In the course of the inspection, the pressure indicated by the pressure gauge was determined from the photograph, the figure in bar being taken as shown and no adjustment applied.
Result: 4.75 bar
